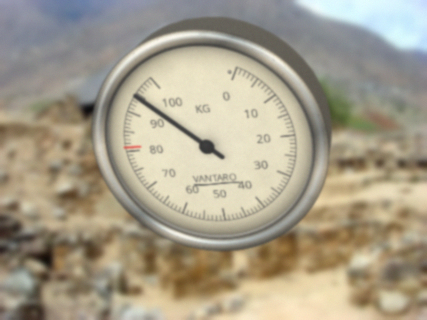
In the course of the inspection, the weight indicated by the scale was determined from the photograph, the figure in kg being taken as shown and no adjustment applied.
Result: 95 kg
